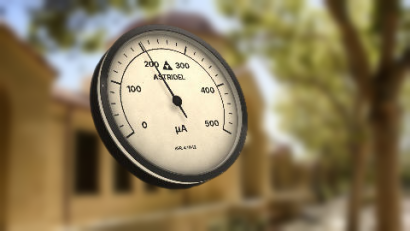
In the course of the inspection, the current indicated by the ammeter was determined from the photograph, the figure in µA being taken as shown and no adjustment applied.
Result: 200 µA
